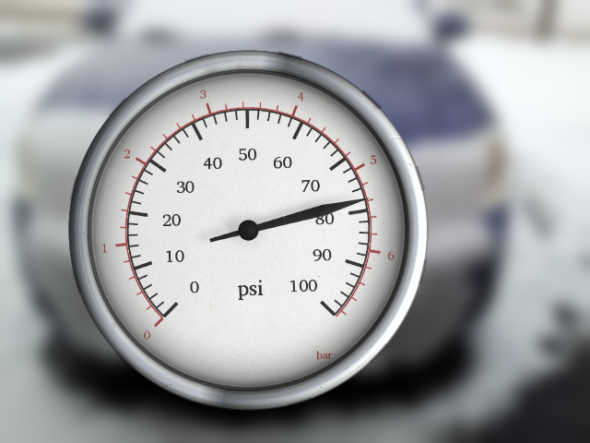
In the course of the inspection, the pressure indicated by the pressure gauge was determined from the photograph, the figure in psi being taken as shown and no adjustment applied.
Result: 78 psi
